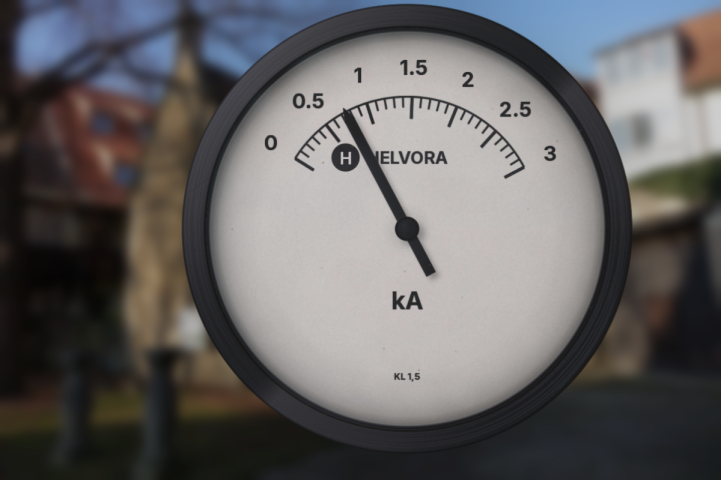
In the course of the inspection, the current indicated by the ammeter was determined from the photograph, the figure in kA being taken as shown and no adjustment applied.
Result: 0.75 kA
